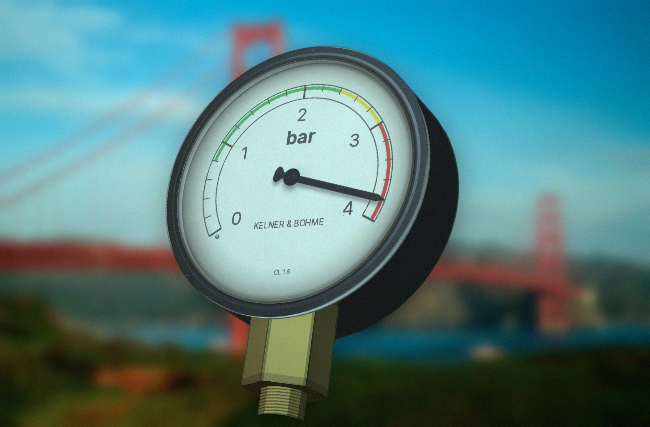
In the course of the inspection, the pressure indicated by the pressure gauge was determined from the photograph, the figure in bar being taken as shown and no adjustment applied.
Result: 3.8 bar
